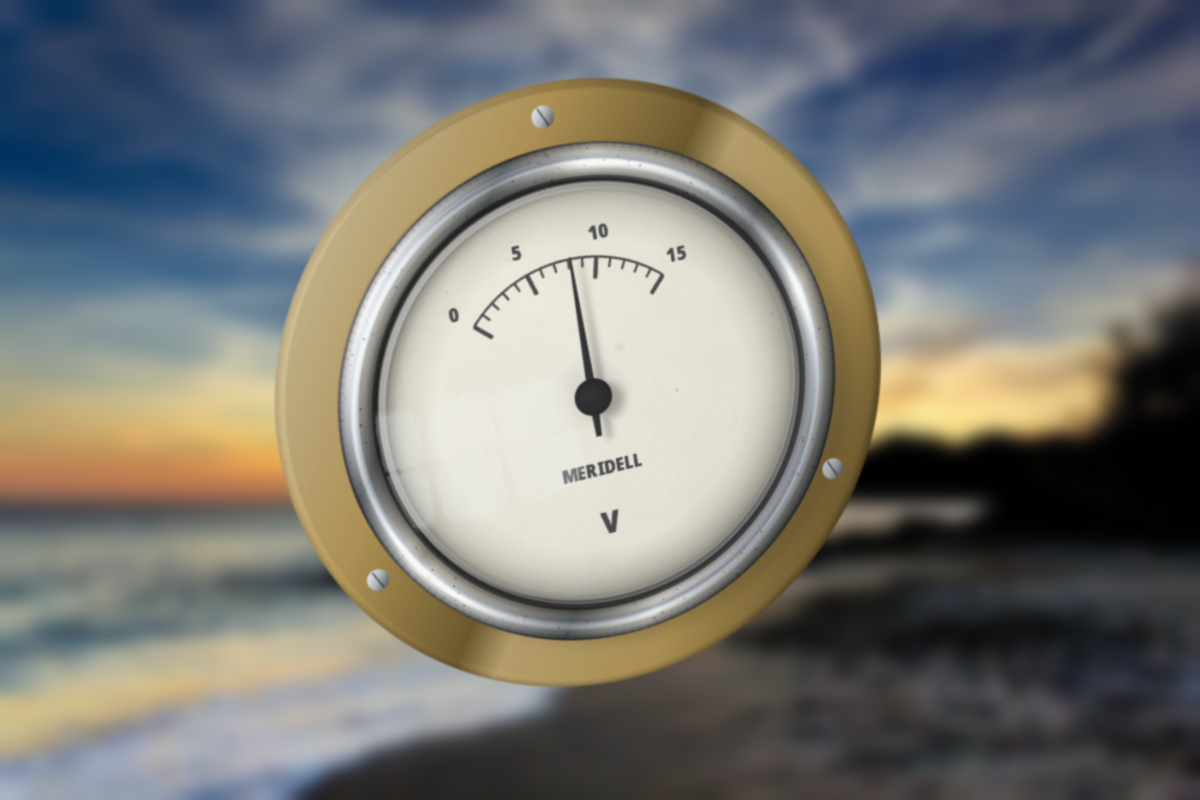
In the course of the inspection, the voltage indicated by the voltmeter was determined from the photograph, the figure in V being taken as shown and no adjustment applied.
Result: 8 V
